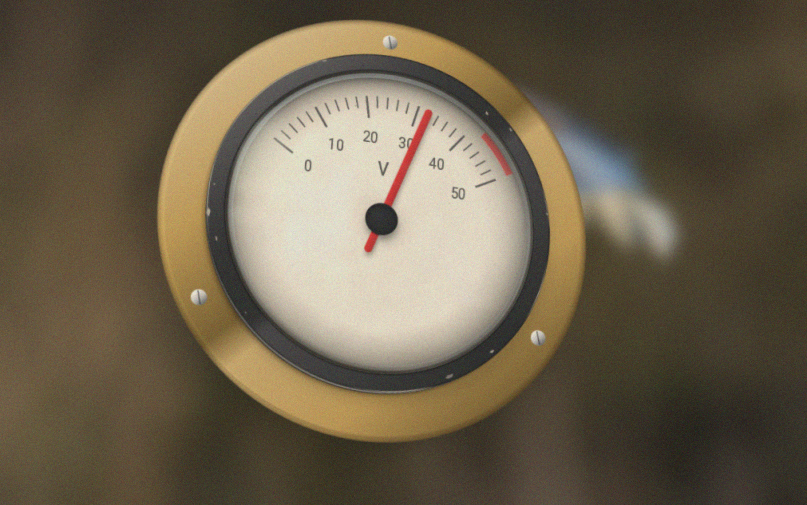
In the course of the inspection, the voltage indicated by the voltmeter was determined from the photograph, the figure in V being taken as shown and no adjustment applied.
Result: 32 V
